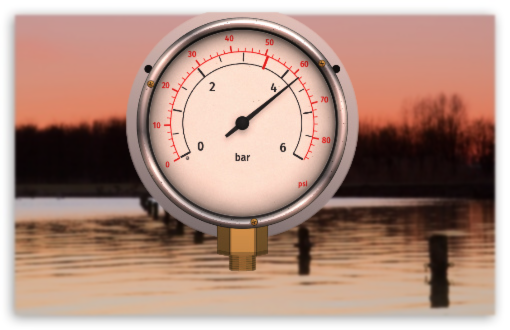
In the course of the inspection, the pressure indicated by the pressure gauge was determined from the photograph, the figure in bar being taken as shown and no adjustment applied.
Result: 4.25 bar
